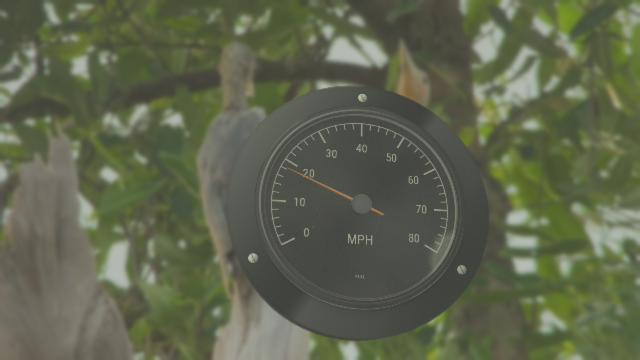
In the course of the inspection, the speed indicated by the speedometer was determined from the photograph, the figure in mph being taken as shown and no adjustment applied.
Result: 18 mph
